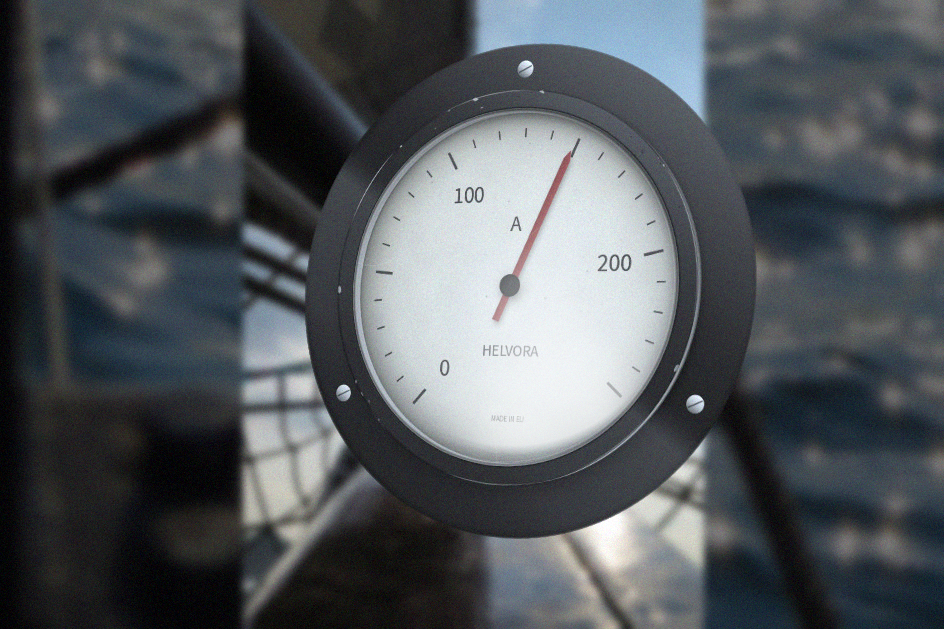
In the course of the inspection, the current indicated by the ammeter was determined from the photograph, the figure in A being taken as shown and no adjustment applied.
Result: 150 A
